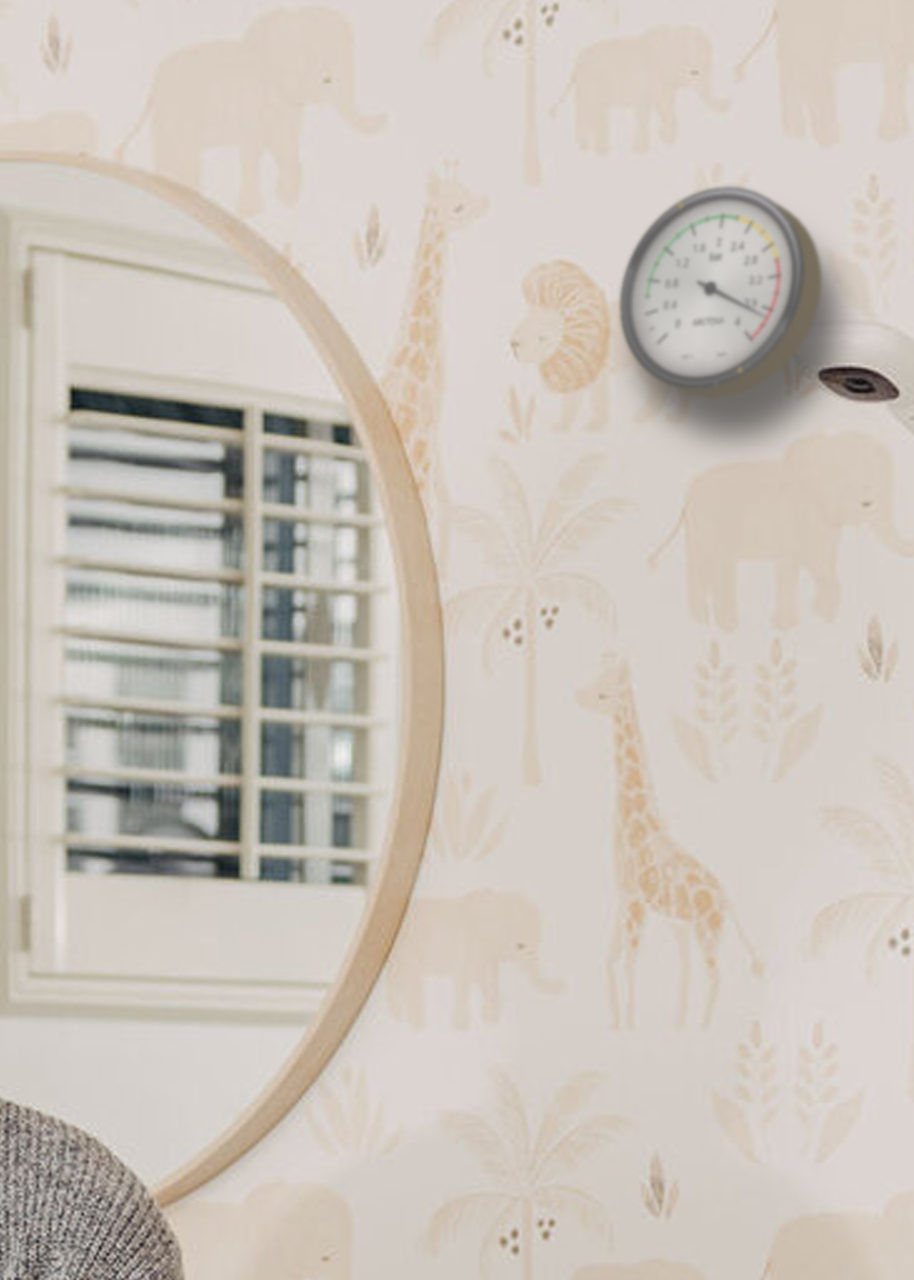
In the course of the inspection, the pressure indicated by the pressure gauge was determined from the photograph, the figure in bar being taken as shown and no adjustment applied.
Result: 3.7 bar
